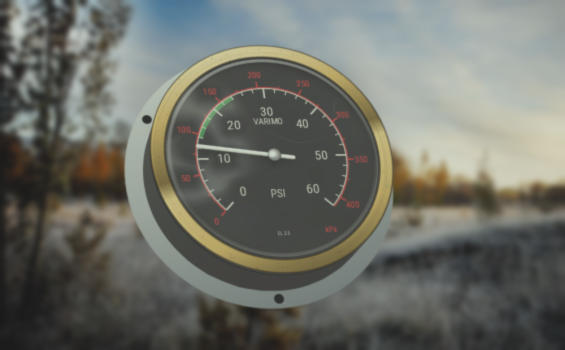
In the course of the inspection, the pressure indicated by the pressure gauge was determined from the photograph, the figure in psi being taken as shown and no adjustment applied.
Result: 12 psi
